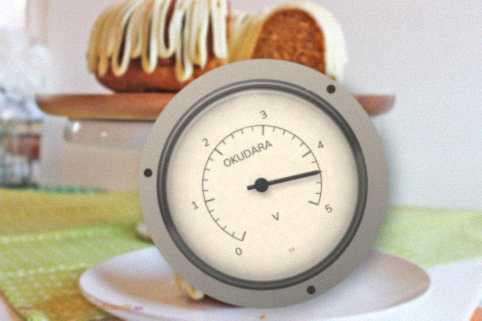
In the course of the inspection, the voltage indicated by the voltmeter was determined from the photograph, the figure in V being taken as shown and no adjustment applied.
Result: 4.4 V
